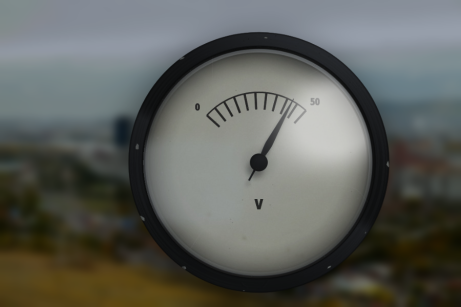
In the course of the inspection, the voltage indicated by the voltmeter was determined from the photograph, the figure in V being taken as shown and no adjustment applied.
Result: 42.5 V
